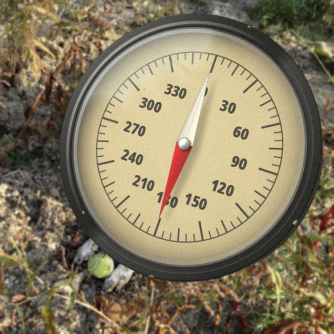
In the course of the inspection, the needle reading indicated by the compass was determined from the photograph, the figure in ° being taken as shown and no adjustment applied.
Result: 180 °
